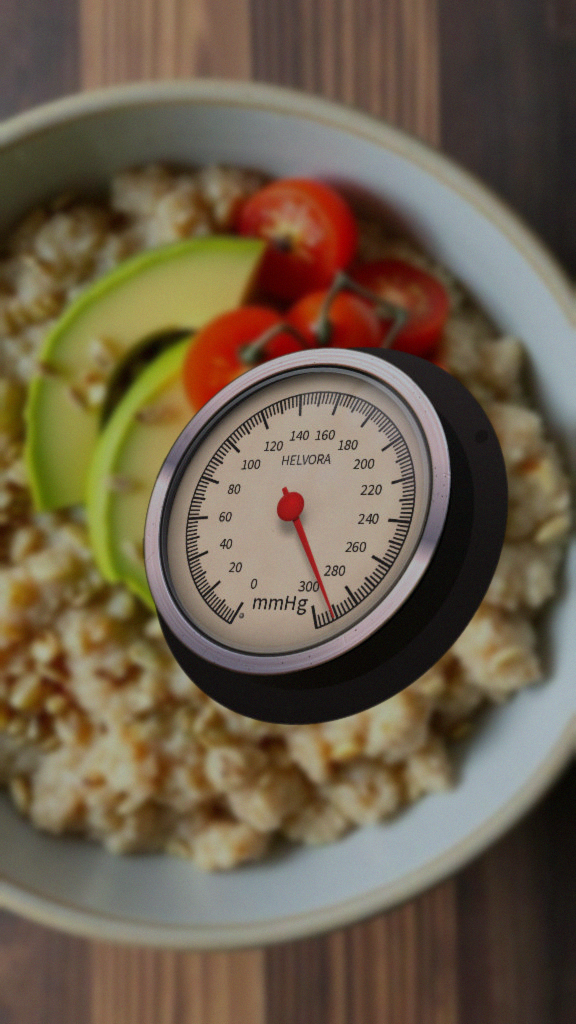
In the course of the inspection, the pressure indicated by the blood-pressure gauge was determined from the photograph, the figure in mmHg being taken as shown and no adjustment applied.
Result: 290 mmHg
